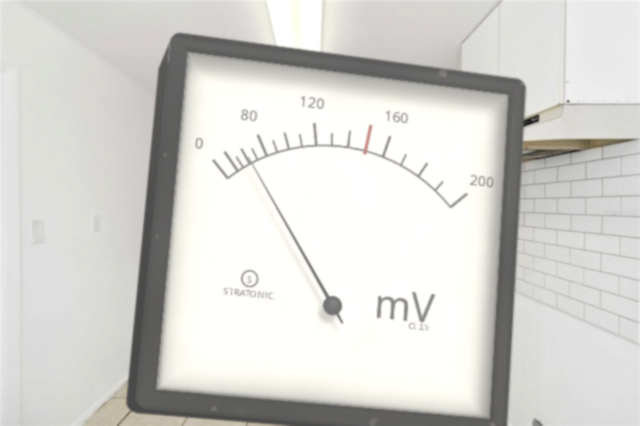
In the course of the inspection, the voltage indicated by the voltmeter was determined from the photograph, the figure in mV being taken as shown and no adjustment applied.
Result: 60 mV
